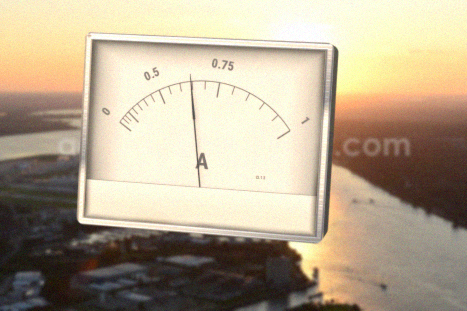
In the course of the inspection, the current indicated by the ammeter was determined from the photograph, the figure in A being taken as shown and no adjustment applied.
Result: 0.65 A
